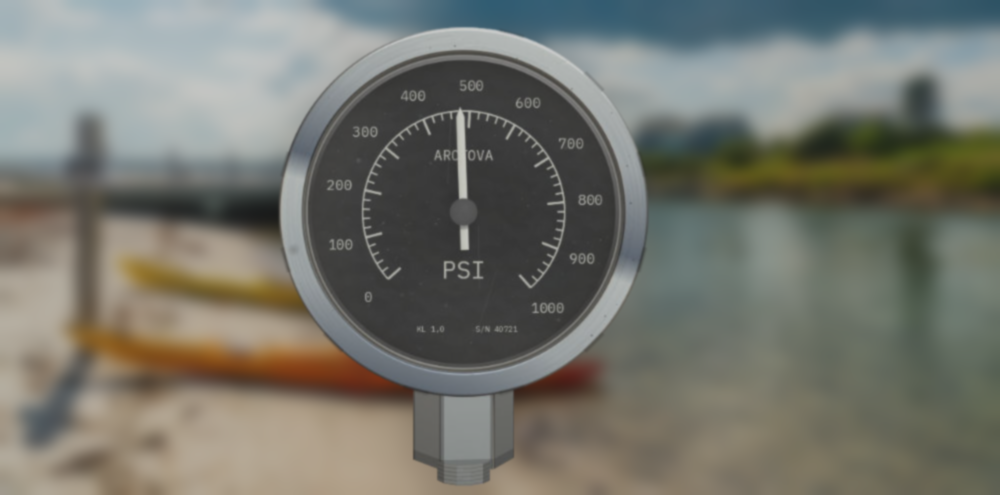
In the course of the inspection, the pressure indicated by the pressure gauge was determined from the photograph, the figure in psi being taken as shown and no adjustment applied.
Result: 480 psi
